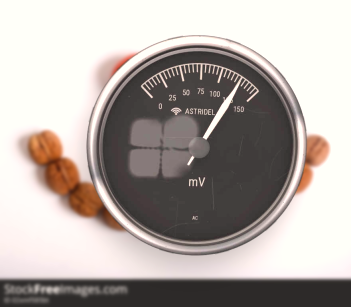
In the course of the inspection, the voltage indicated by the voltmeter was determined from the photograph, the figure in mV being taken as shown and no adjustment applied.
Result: 125 mV
